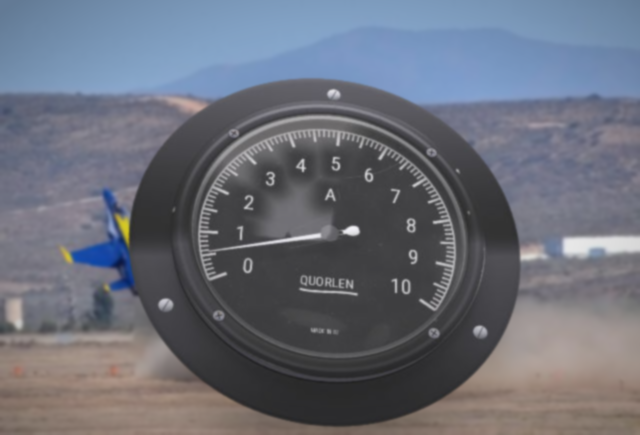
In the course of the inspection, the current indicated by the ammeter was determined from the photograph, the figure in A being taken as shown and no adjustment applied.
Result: 0.5 A
